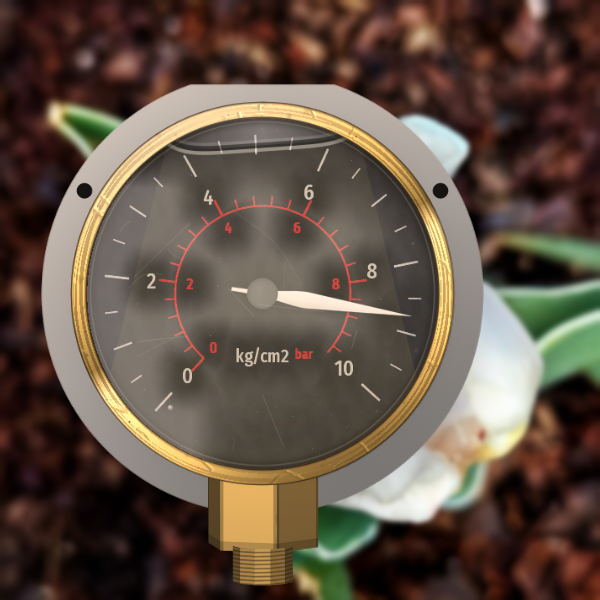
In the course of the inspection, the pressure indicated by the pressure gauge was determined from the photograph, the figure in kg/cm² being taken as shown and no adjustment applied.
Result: 8.75 kg/cm²
